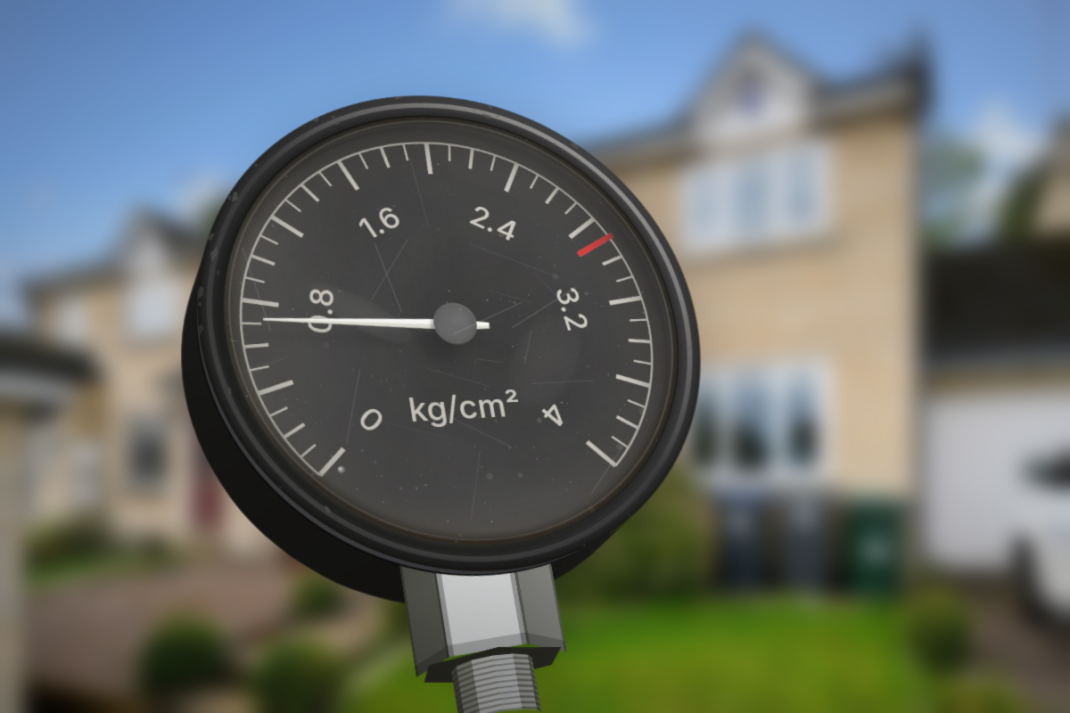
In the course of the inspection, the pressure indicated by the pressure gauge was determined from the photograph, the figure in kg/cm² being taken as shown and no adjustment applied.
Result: 0.7 kg/cm²
